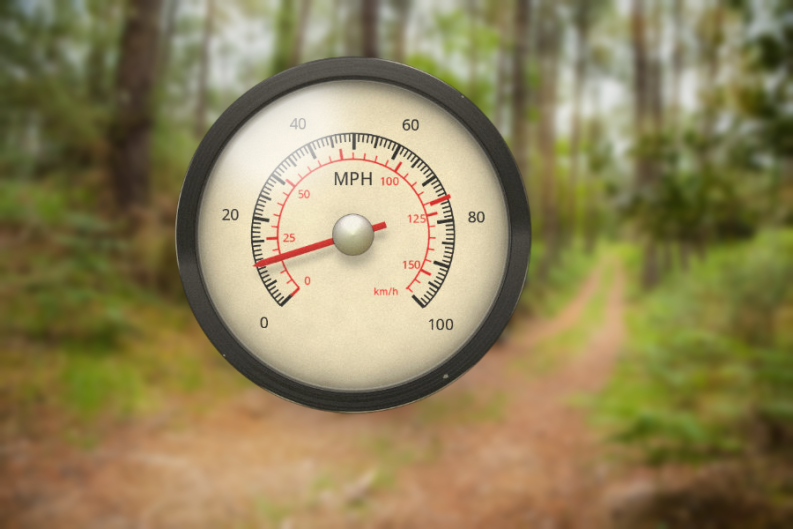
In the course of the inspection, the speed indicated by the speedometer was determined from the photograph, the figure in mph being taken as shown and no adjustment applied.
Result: 10 mph
